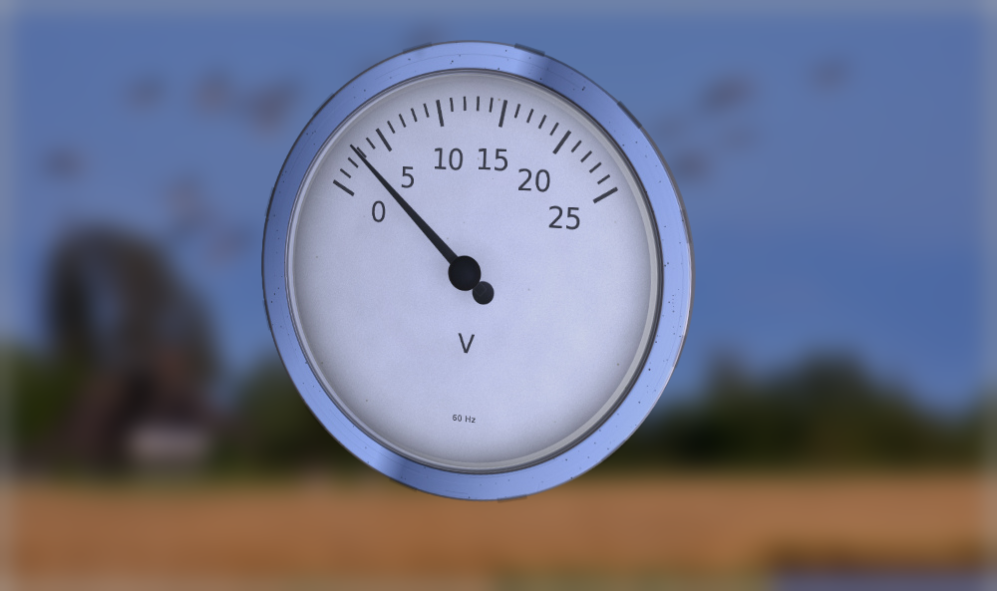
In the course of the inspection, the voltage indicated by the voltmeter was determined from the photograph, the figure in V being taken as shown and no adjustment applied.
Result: 3 V
